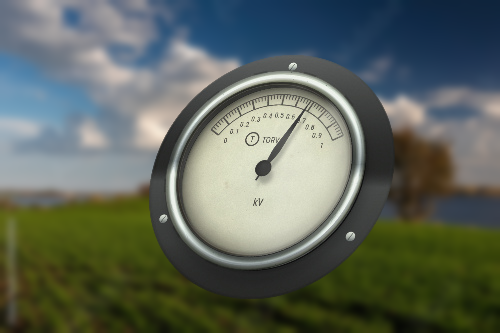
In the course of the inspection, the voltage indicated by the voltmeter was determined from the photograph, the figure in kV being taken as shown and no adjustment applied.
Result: 0.7 kV
